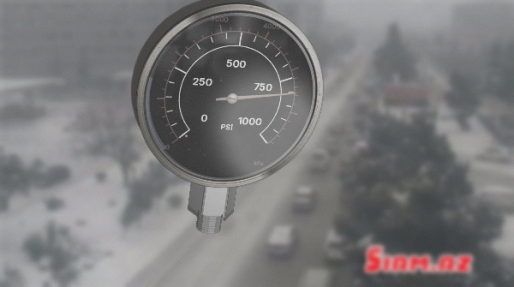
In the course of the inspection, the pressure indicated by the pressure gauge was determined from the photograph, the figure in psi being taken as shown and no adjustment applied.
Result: 800 psi
